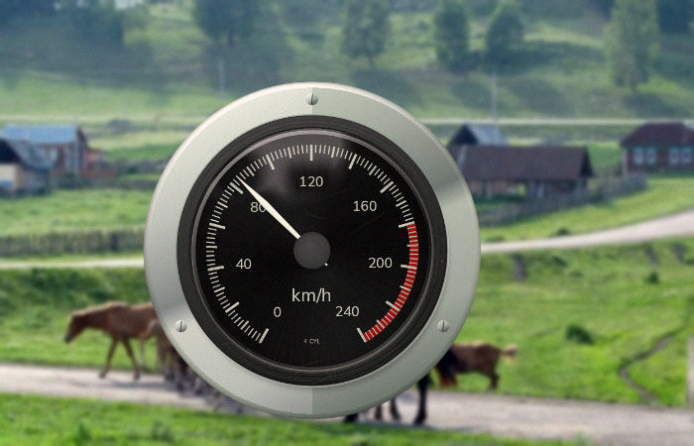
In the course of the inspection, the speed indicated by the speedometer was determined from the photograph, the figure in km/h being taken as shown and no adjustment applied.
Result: 84 km/h
